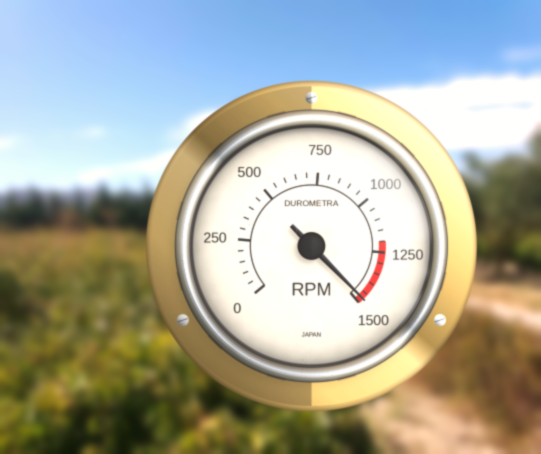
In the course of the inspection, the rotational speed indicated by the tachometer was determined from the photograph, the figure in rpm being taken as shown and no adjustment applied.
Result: 1475 rpm
